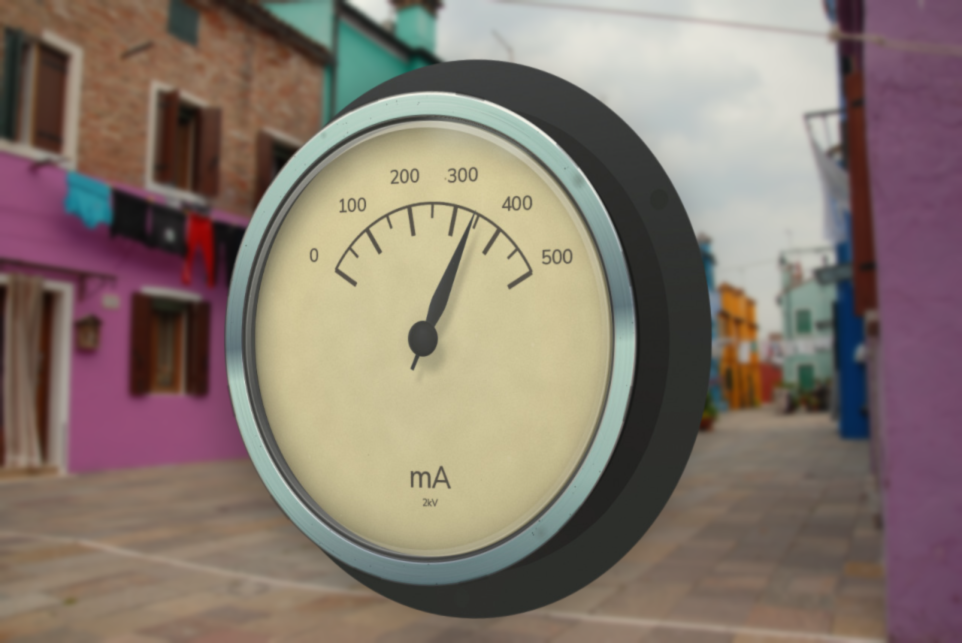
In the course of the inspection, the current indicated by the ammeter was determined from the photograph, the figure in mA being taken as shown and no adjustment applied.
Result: 350 mA
